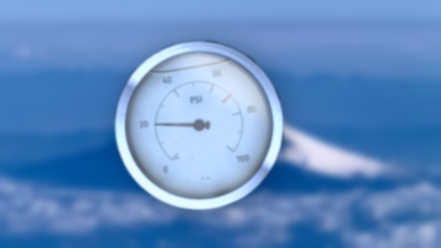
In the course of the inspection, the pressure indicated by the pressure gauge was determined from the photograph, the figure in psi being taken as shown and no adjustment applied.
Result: 20 psi
